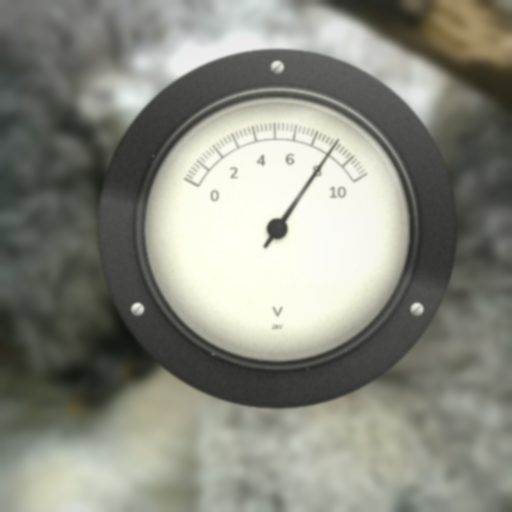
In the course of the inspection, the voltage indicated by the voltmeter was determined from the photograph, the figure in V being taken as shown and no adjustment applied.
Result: 8 V
